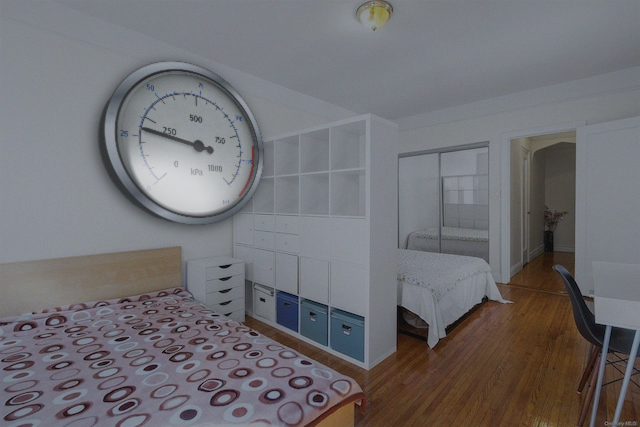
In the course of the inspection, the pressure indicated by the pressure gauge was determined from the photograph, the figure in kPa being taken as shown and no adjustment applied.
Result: 200 kPa
